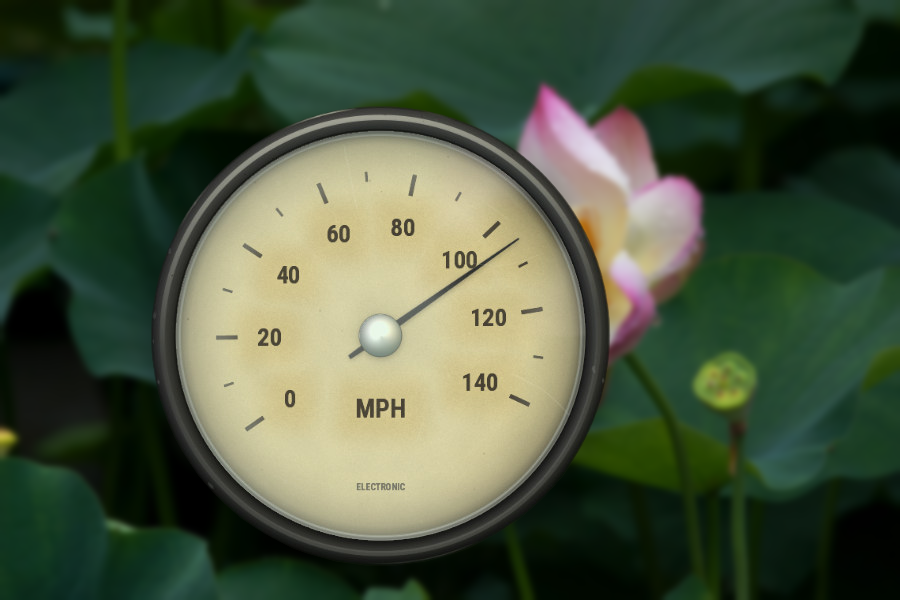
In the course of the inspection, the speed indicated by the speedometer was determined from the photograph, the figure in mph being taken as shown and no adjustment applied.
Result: 105 mph
